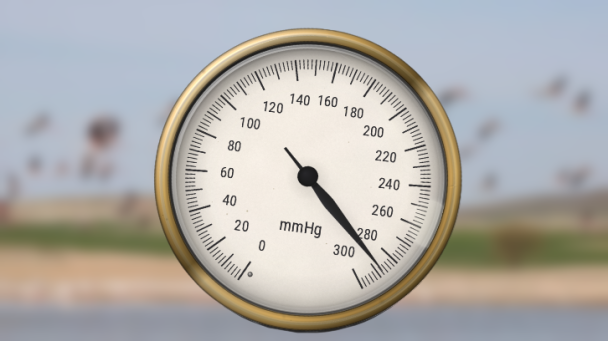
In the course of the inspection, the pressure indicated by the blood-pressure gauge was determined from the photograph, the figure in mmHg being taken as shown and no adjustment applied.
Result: 288 mmHg
